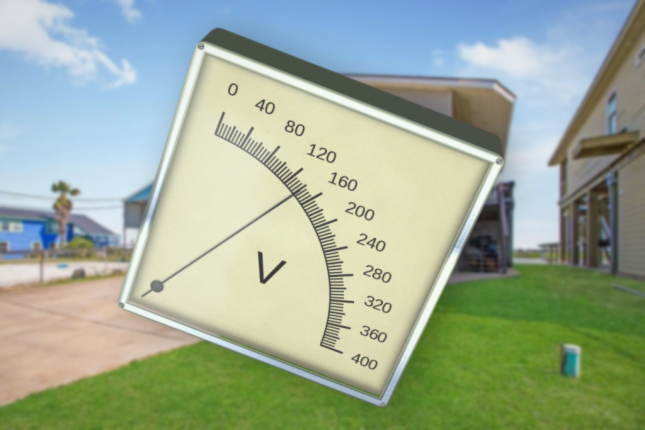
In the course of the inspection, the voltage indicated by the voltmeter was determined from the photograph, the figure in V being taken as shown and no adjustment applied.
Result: 140 V
